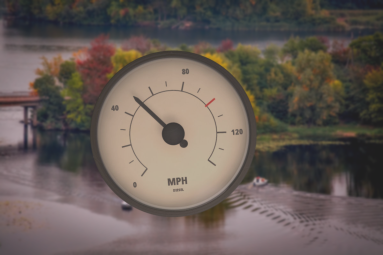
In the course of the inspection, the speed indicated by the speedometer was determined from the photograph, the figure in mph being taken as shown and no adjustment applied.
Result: 50 mph
